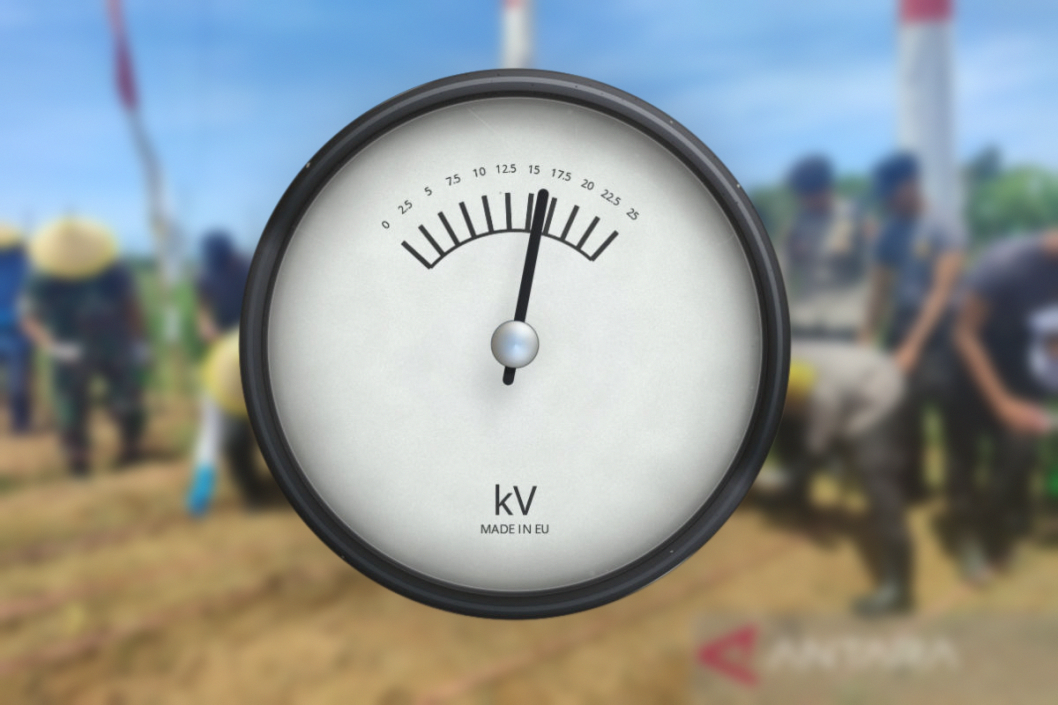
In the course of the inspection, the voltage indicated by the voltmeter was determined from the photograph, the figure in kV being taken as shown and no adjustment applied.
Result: 16.25 kV
